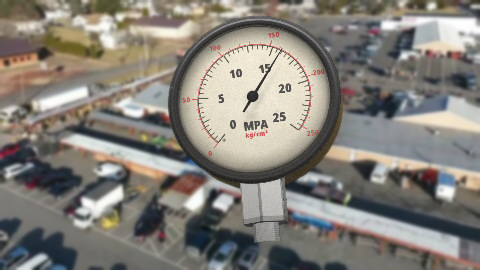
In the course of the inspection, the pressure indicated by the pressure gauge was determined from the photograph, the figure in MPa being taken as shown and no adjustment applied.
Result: 16 MPa
